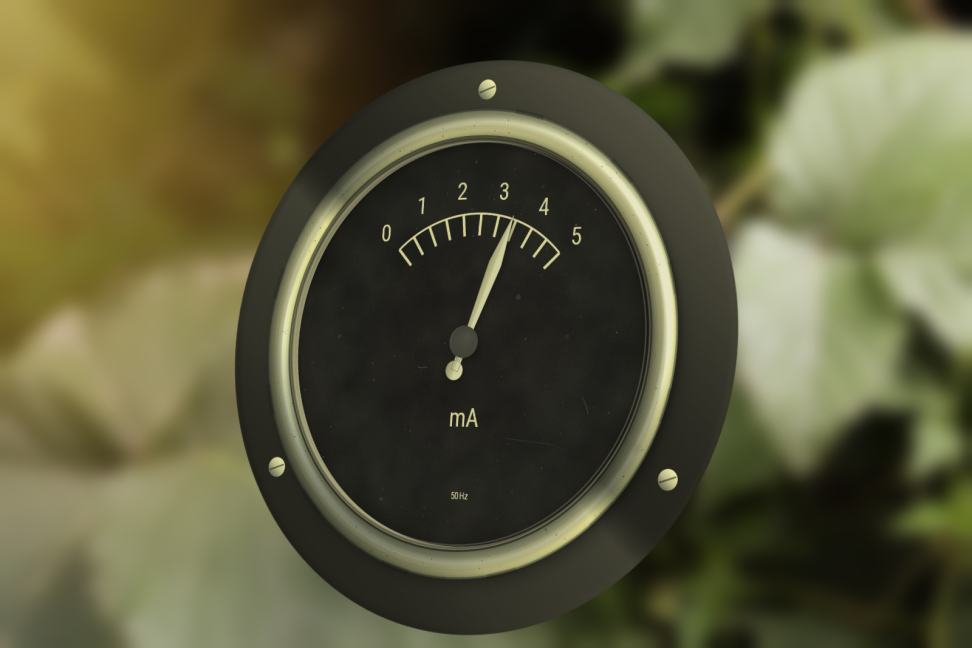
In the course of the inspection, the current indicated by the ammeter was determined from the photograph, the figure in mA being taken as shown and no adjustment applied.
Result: 3.5 mA
